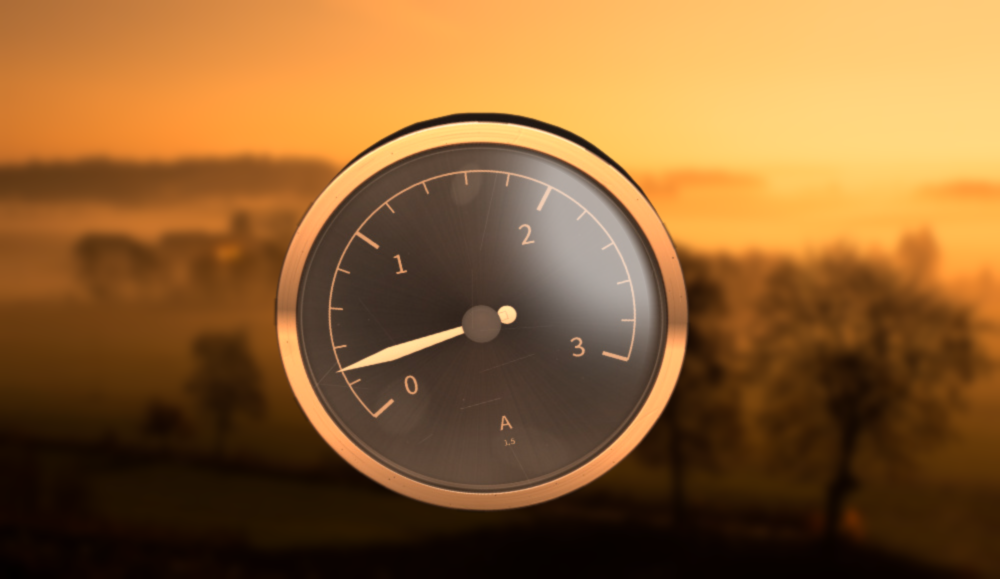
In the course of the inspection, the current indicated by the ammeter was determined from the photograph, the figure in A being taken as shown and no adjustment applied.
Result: 0.3 A
